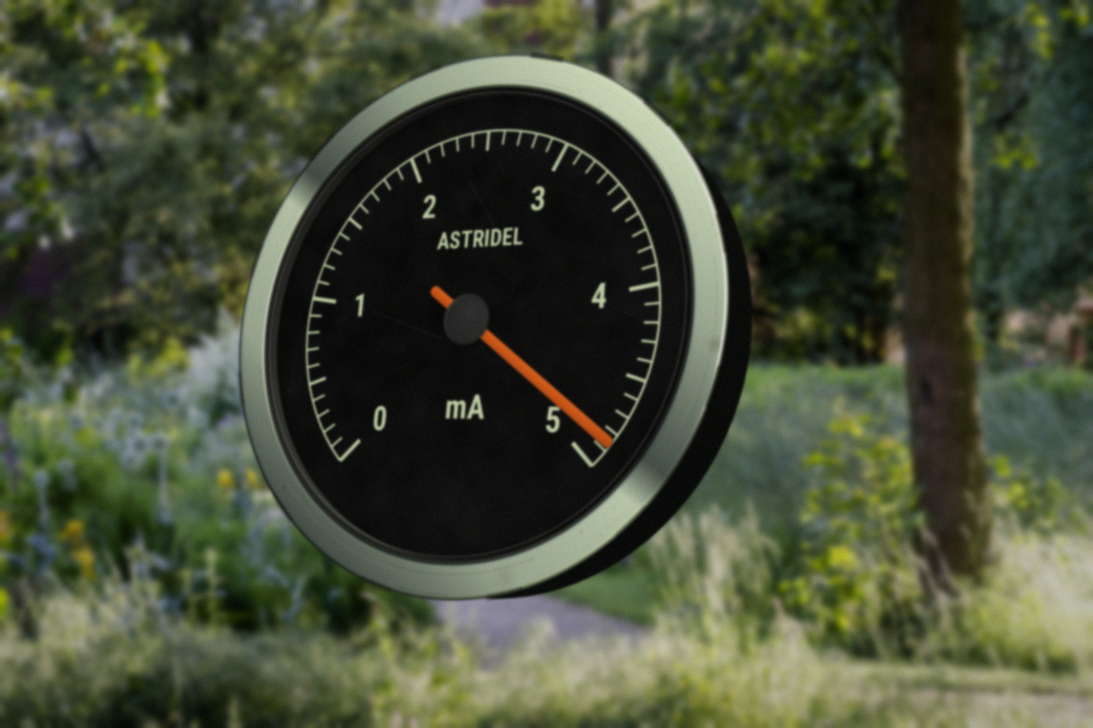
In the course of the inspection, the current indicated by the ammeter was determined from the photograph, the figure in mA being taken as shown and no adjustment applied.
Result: 4.85 mA
